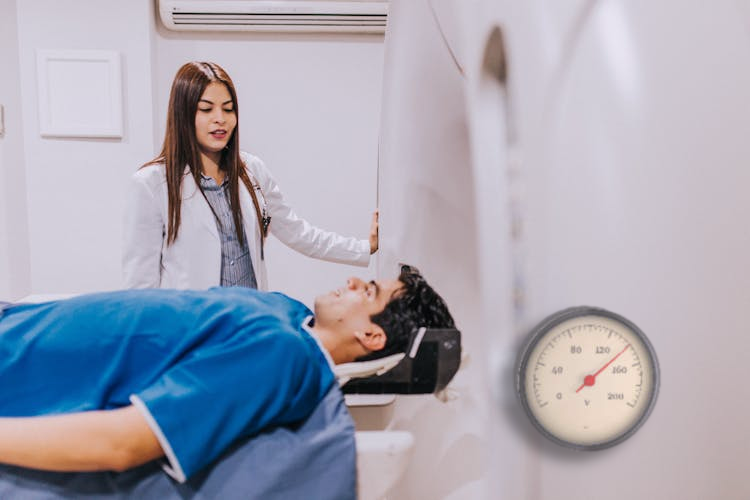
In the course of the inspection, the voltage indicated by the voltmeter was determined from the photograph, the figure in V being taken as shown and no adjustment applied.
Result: 140 V
